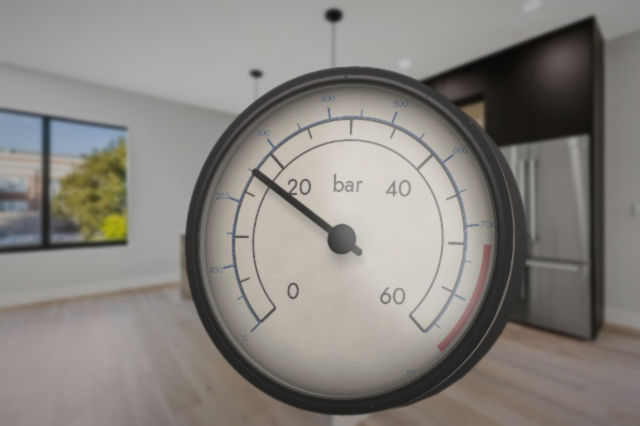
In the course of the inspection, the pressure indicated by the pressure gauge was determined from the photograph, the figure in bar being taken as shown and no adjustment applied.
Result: 17.5 bar
